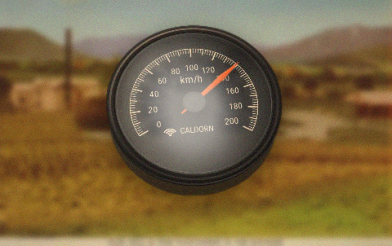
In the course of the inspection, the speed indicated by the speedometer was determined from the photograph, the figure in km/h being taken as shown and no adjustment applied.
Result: 140 km/h
